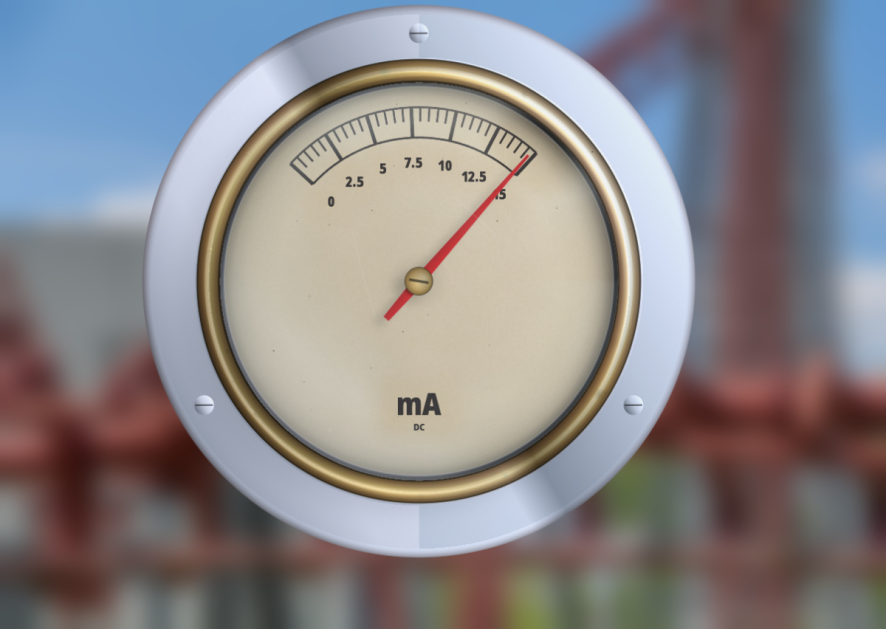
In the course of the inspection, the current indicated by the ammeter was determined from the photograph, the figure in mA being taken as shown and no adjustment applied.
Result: 14.75 mA
